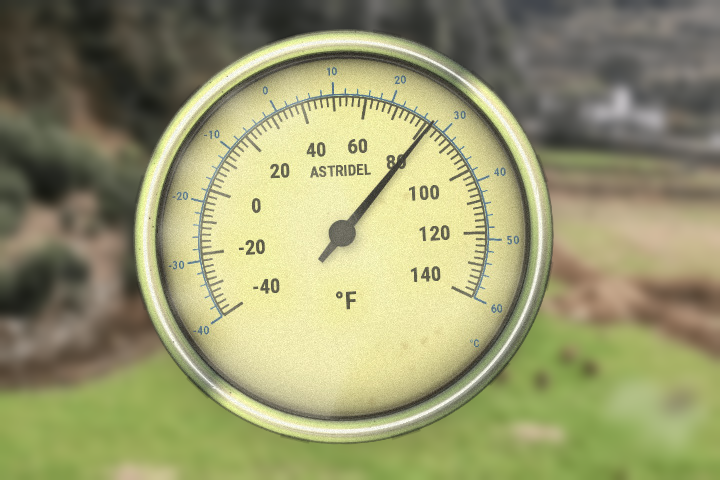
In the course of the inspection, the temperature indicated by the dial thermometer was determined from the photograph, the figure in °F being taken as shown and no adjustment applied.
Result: 82 °F
